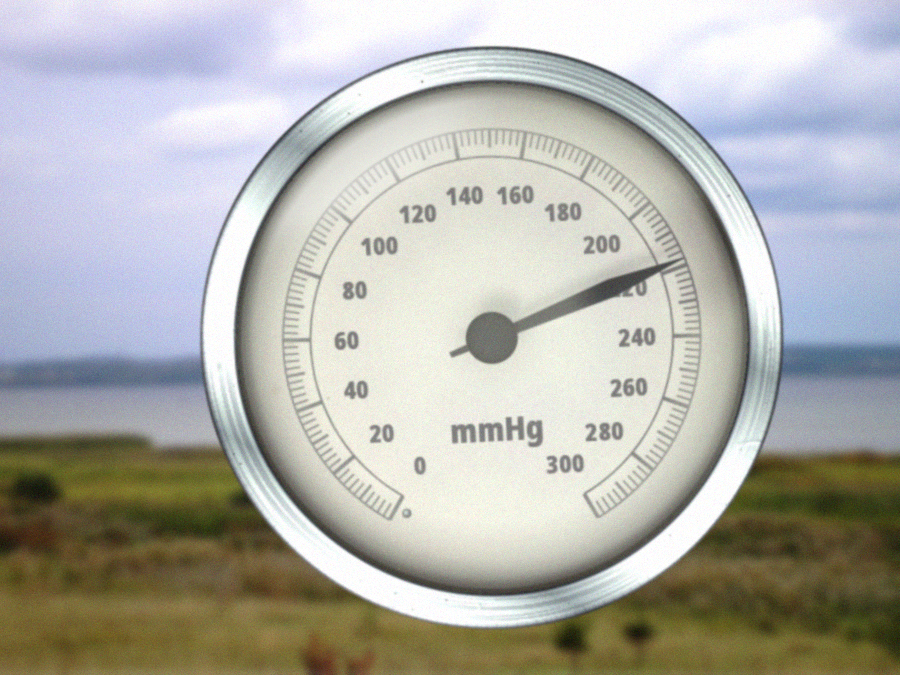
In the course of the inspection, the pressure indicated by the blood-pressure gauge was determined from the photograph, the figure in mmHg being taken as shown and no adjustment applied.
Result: 218 mmHg
